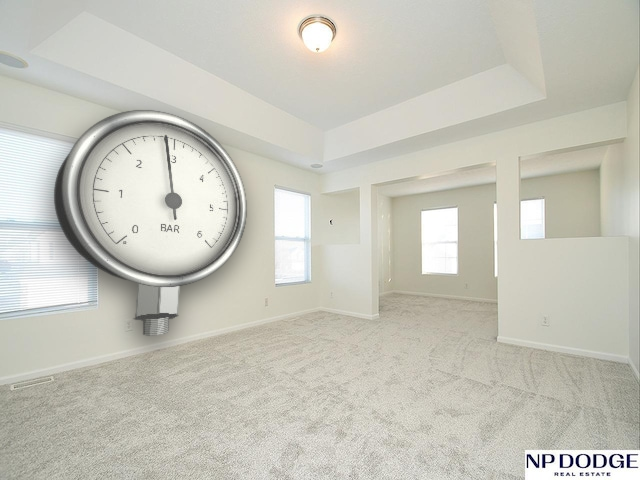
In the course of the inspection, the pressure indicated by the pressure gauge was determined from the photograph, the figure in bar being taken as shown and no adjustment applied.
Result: 2.8 bar
